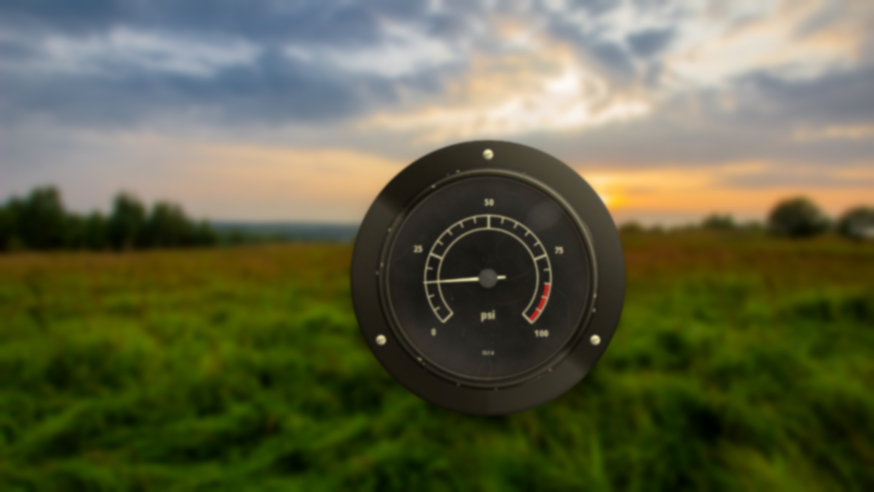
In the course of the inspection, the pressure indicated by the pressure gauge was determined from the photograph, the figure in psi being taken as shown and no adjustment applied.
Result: 15 psi
